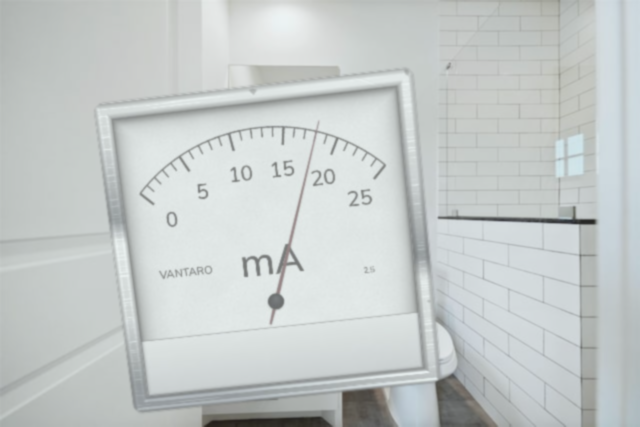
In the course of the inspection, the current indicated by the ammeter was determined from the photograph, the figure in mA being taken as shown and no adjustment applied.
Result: 18 mA
